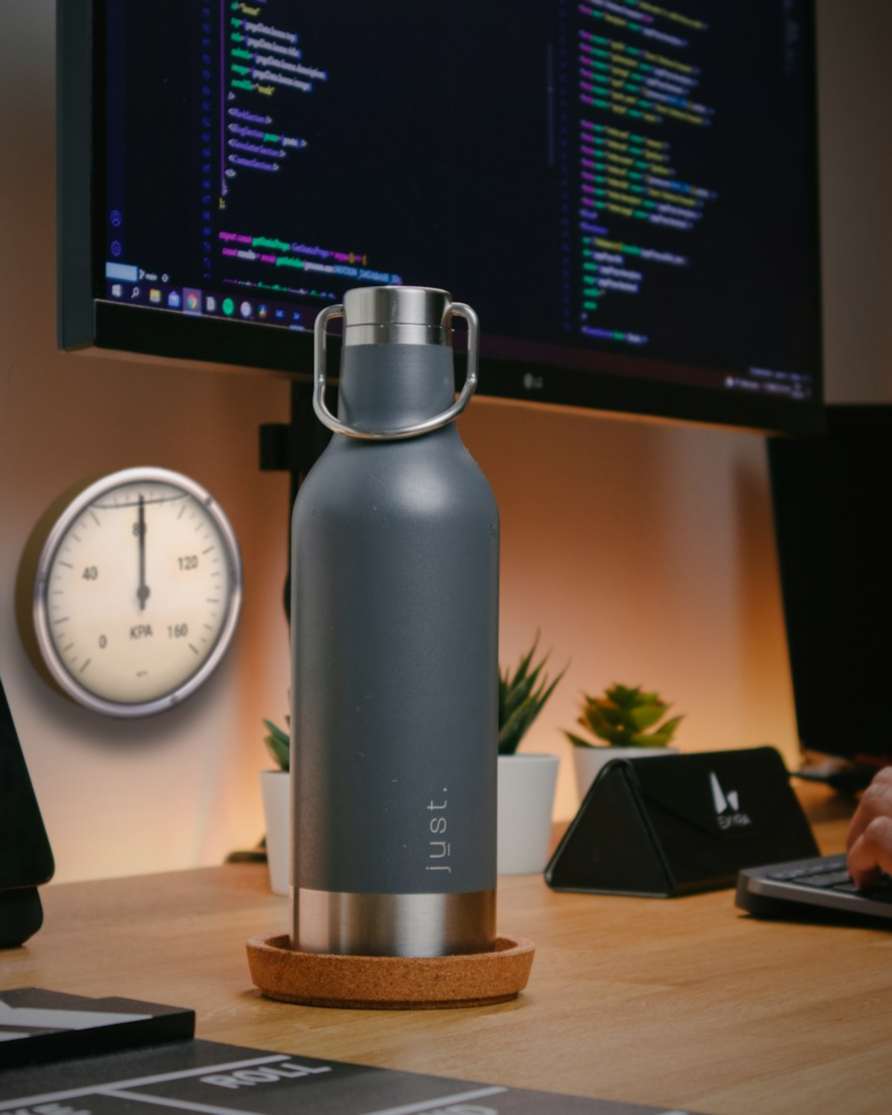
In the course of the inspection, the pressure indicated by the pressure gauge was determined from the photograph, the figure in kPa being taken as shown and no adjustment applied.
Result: 80 kPa
